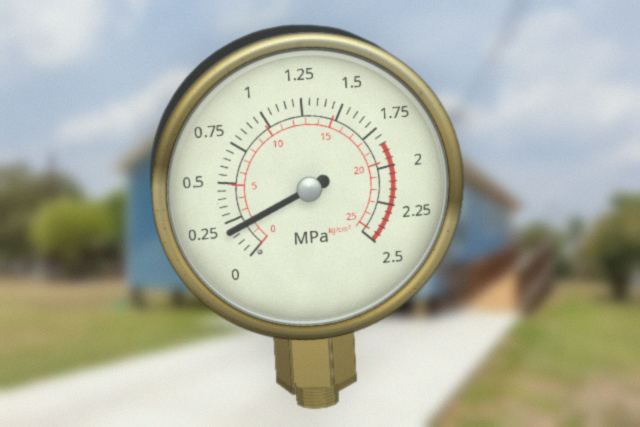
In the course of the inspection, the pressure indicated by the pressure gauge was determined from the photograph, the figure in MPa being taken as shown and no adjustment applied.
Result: 0.2 MPa
